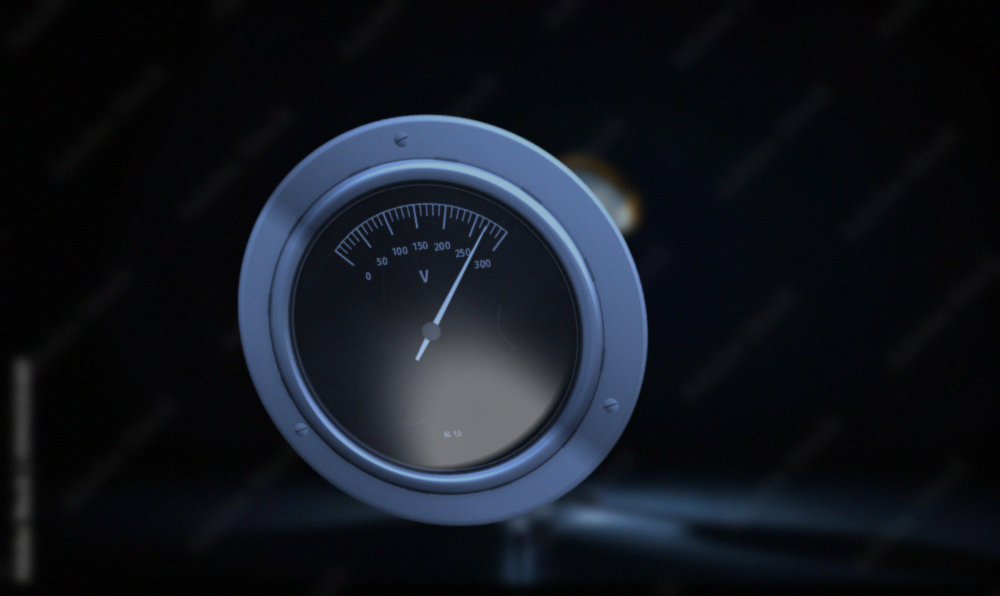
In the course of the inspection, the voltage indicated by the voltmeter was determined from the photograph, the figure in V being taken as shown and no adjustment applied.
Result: 270 V
